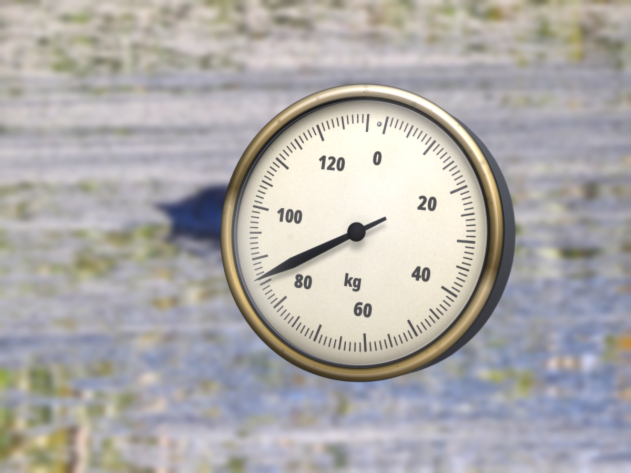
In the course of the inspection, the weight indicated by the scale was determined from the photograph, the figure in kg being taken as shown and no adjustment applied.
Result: 86 kg
